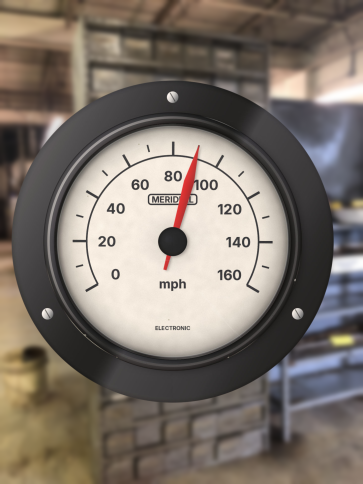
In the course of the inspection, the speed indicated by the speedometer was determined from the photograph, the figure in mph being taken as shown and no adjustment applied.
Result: 90 mph
